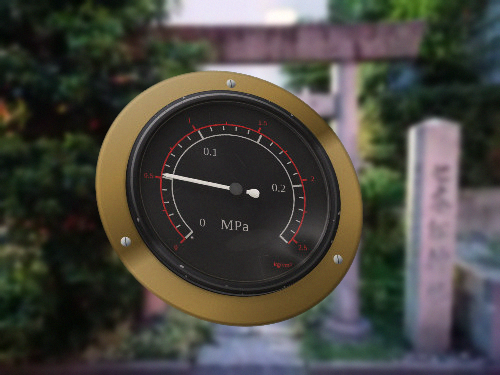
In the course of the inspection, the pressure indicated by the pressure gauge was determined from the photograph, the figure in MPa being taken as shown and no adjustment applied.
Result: 0.05 MPa
